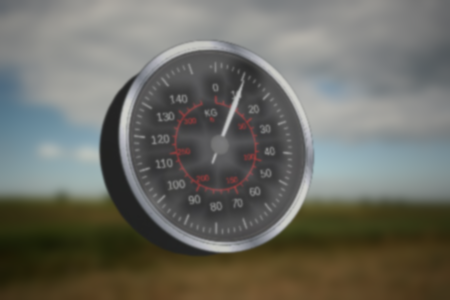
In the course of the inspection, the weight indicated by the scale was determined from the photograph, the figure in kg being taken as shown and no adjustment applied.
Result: 10 kg
